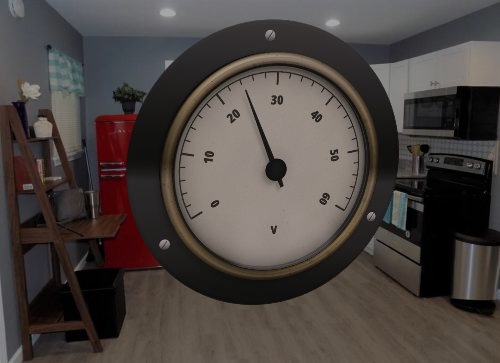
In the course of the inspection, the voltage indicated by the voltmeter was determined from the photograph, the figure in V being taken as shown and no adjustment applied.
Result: 24 V
